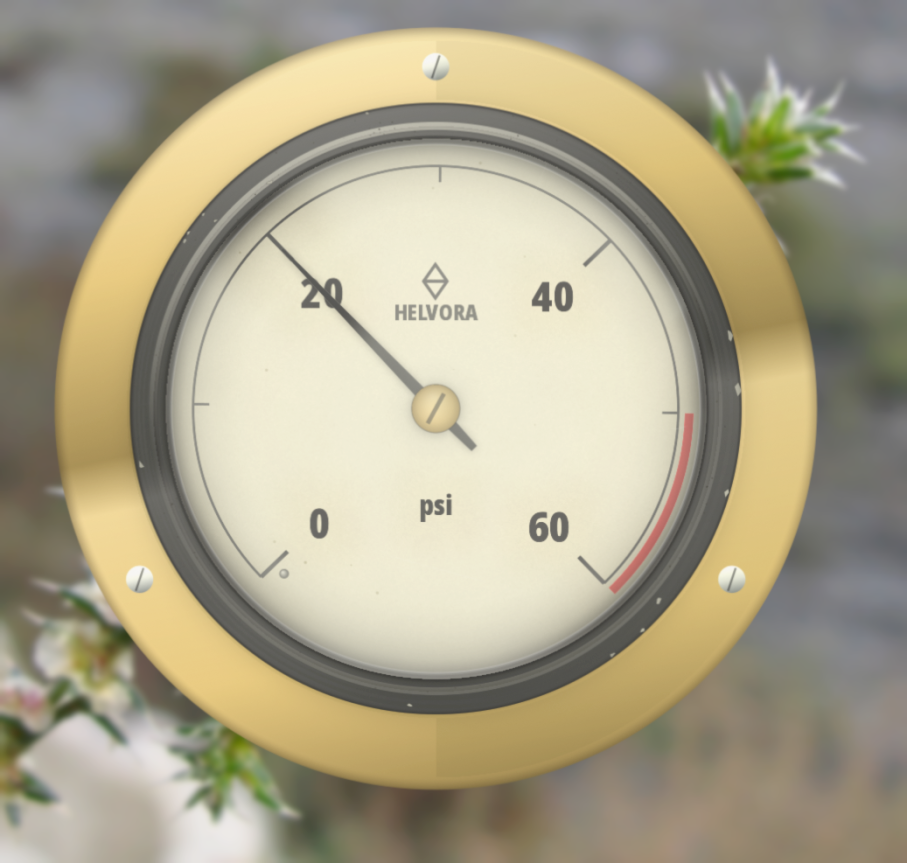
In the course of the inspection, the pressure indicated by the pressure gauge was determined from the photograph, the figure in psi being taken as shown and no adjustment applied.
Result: 20 psi
